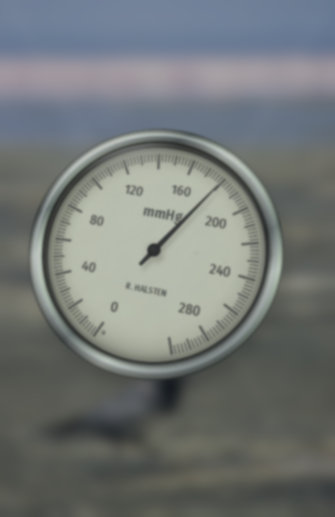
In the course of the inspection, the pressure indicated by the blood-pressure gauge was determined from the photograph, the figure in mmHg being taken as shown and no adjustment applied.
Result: 180 mmHg
